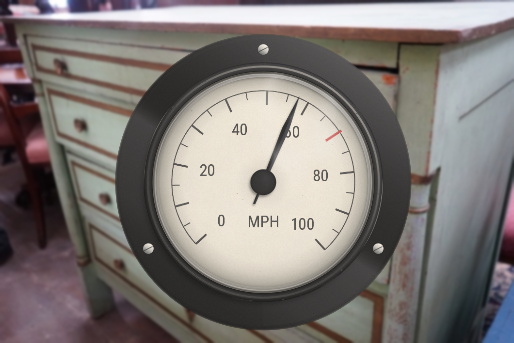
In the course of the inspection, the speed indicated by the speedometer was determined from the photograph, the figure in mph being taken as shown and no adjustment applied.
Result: 57.5 mph
